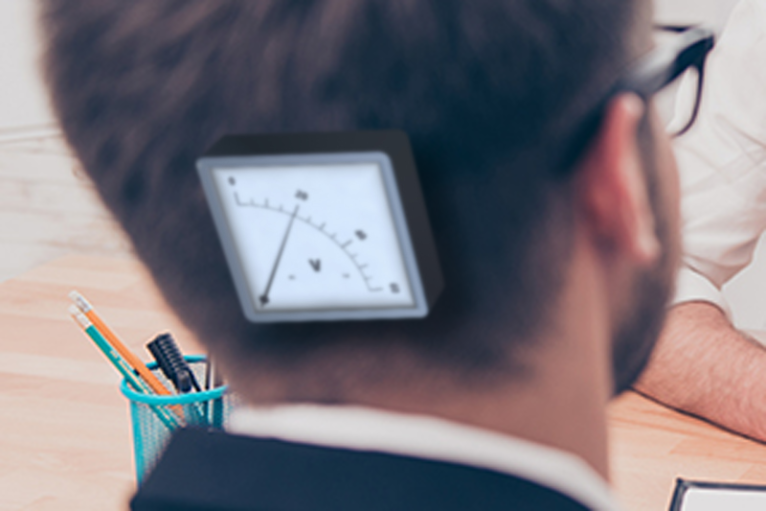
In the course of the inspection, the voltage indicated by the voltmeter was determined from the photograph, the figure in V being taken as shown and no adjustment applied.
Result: 20 V
